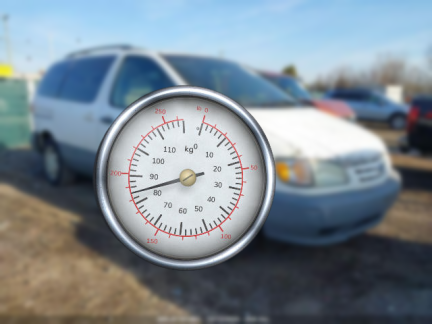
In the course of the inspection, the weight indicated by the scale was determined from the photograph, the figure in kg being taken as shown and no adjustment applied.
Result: 84 kg
